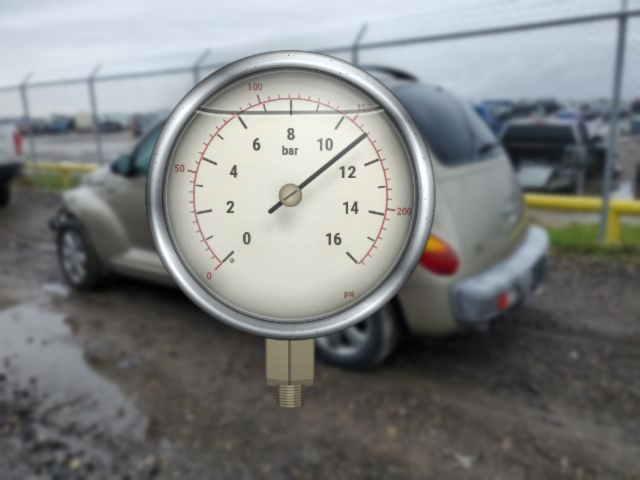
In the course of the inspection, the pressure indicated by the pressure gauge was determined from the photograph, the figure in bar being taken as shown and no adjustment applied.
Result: 11 bar
